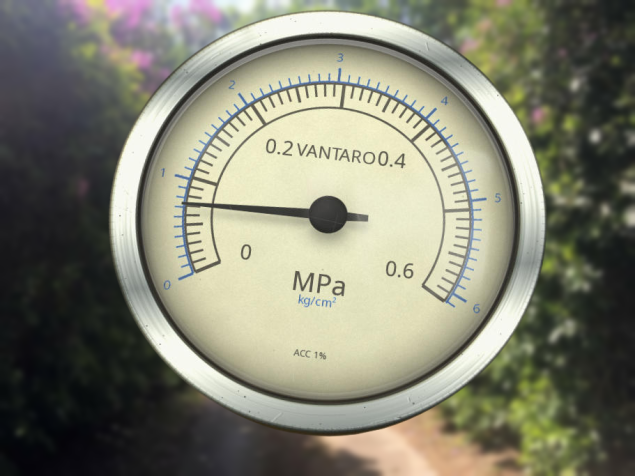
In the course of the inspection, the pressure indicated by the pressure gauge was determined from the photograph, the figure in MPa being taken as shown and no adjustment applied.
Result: 0.07 MPa
